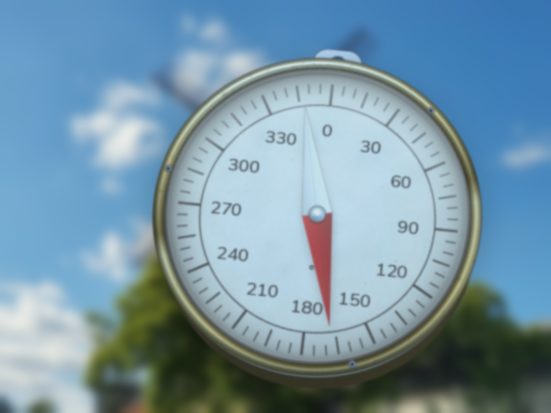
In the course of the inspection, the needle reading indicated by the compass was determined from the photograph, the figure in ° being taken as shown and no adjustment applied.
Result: 167.5 °
